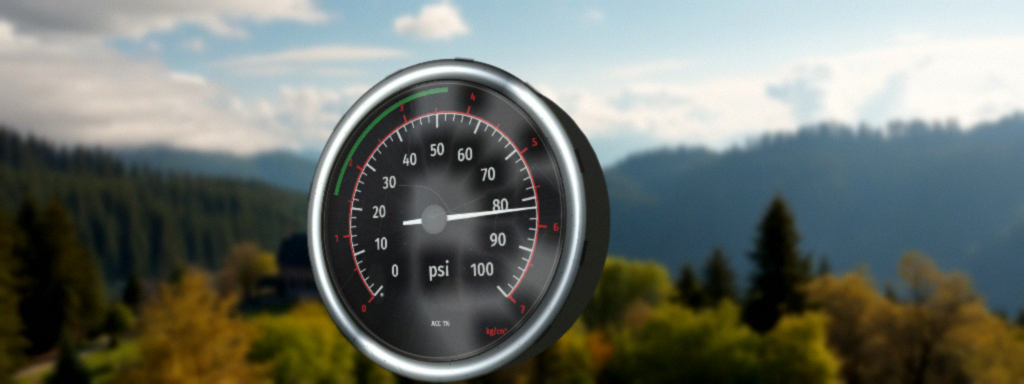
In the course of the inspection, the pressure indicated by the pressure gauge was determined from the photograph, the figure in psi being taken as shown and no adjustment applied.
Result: 82 psi
